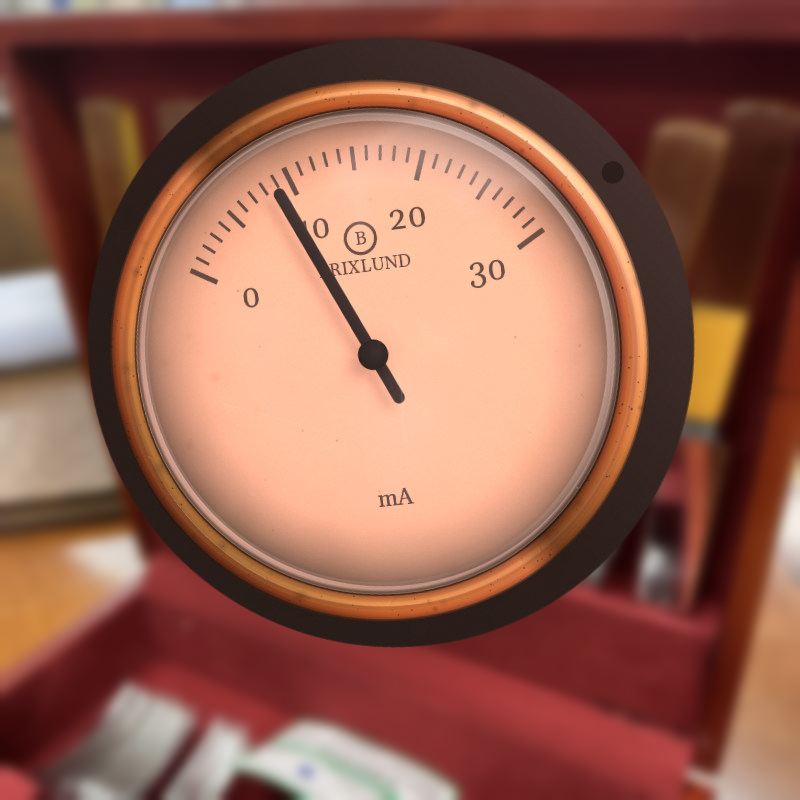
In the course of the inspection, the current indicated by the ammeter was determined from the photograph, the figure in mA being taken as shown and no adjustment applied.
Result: 9 mA
